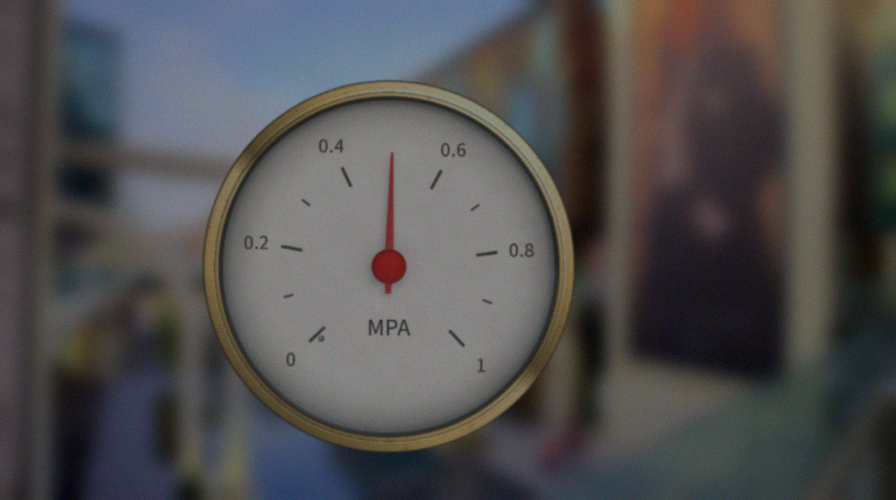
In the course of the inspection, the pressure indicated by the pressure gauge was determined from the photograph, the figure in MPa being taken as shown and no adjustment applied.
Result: 0.5 MPa
